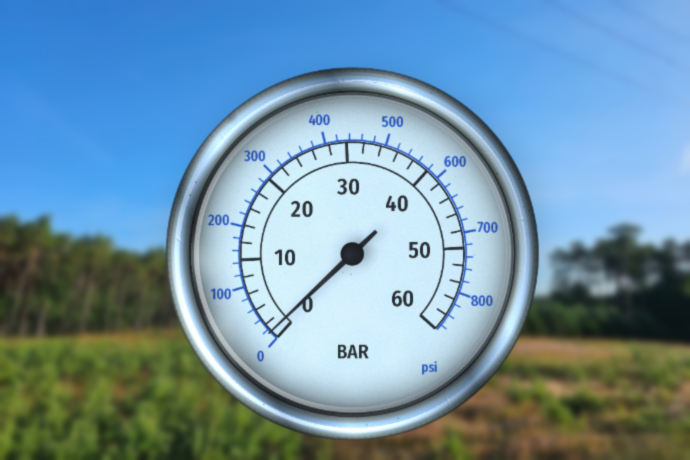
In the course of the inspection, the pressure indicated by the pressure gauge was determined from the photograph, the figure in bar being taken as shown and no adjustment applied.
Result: 1 bar
